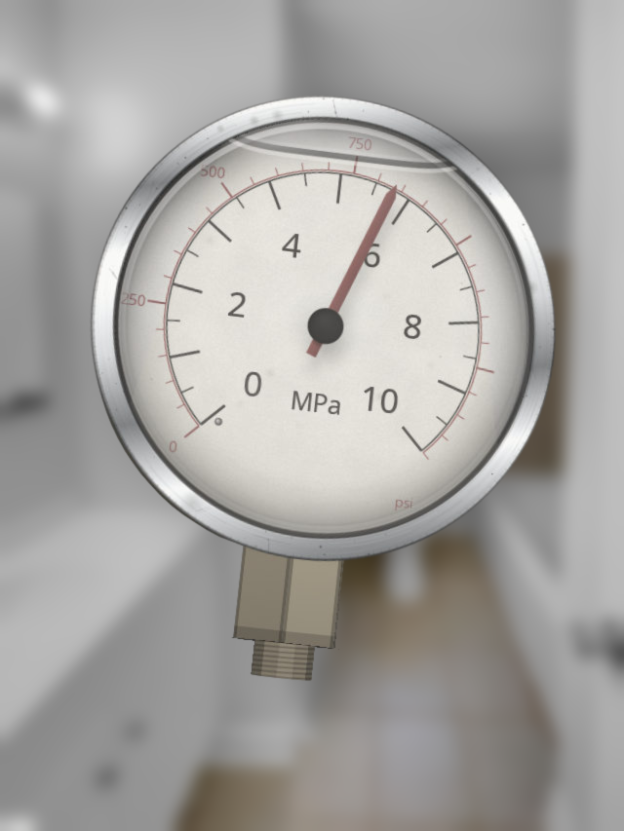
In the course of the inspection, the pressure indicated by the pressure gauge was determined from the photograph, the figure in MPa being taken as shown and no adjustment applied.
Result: 5.75 MPa
